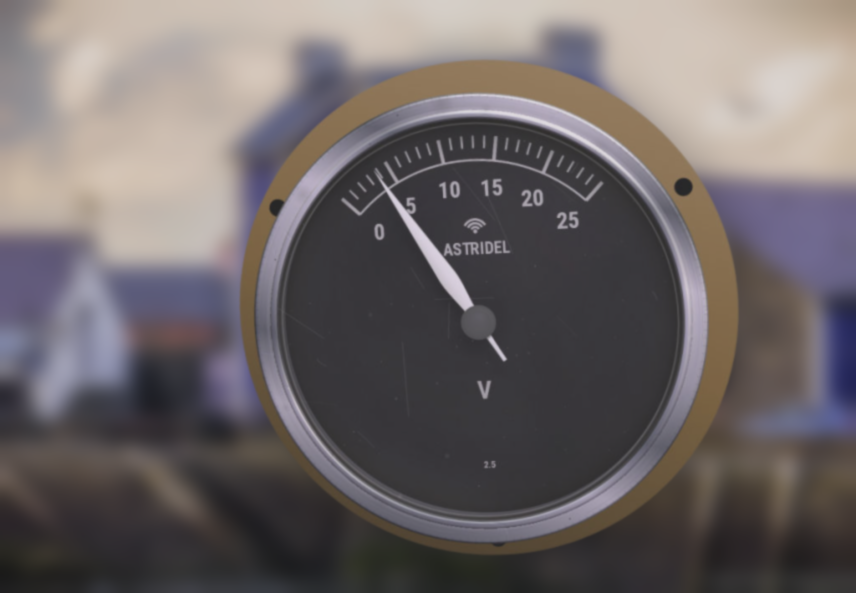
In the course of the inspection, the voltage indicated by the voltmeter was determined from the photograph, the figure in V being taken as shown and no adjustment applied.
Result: 4 V
